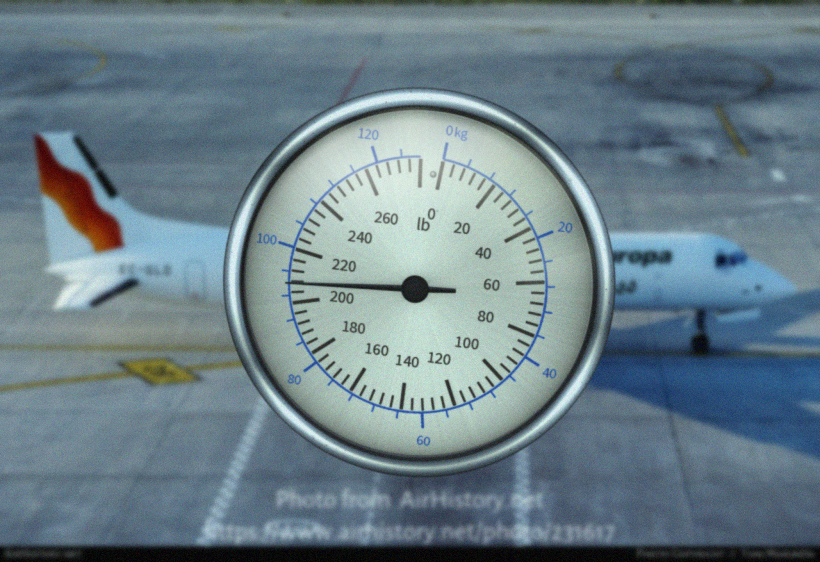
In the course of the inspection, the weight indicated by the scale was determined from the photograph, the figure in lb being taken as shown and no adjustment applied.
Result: 208 lb
